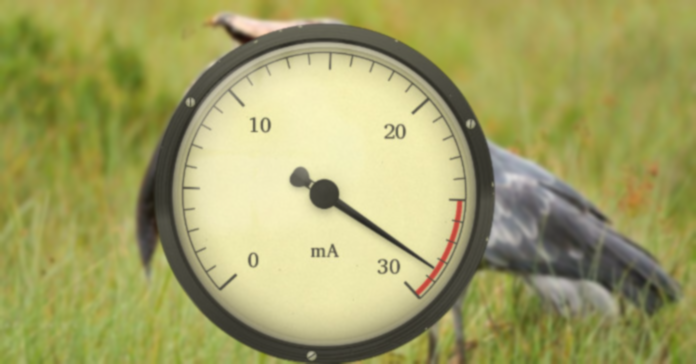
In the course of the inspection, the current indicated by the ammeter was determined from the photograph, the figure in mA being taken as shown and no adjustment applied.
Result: 28.5 mA
